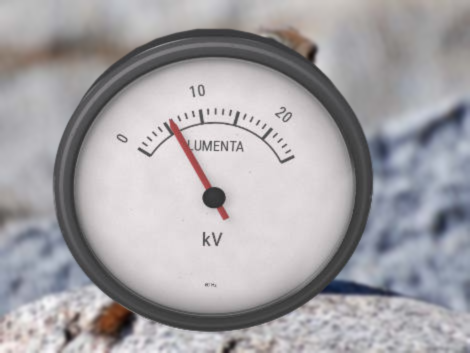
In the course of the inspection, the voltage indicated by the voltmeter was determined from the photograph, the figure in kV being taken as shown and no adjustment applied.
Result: 6 kV
